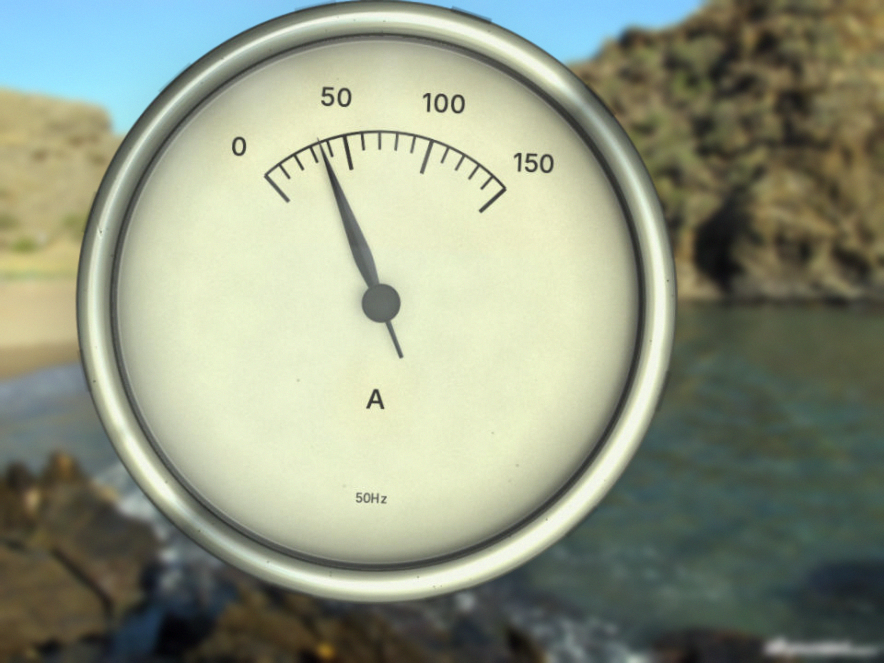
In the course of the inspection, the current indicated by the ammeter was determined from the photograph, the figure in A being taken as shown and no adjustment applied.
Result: 35 A
